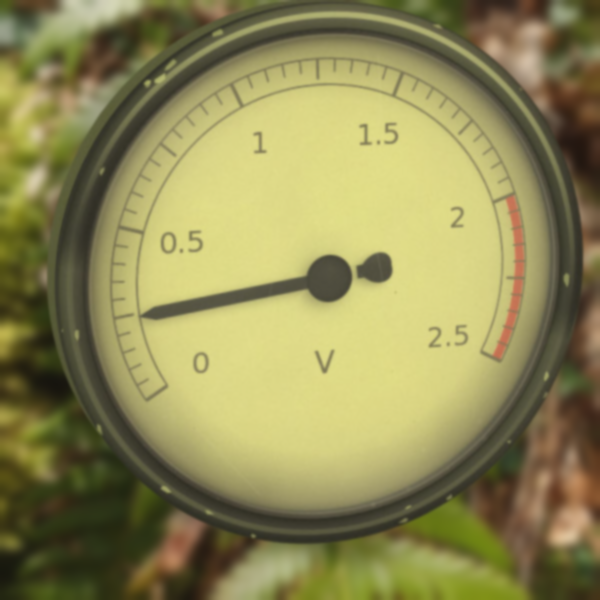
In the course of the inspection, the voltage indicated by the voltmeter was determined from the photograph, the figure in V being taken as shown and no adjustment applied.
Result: 0.25 V
